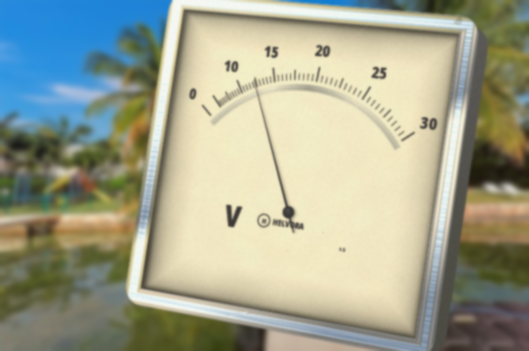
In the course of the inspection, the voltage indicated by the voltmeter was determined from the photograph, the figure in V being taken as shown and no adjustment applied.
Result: 12.5 V
